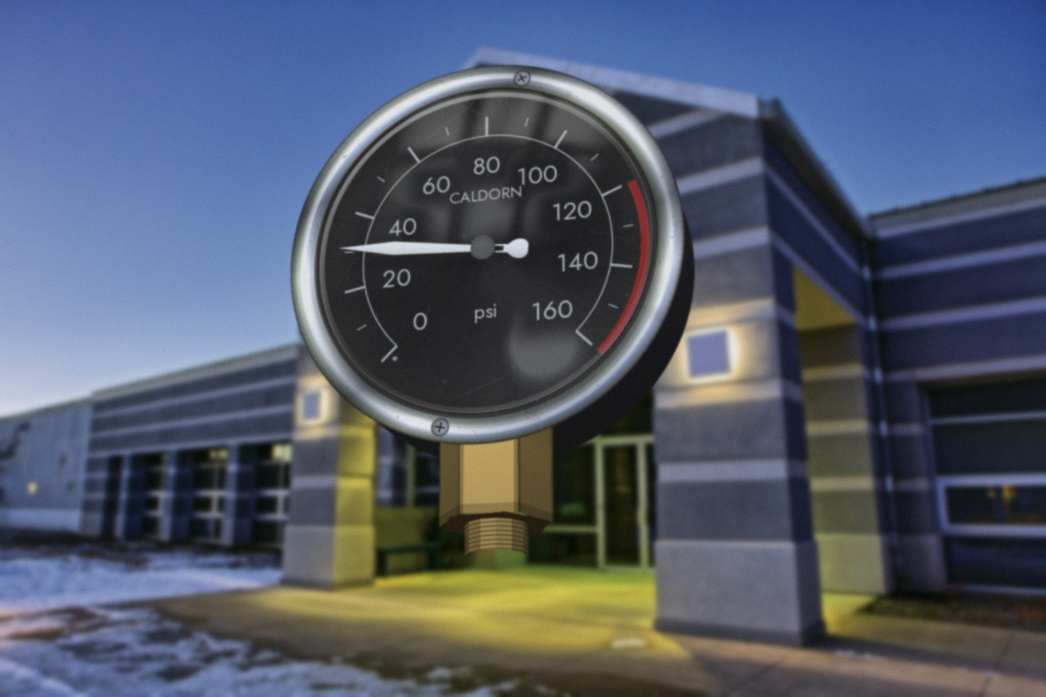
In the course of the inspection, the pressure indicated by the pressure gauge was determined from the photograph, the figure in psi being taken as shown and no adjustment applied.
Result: 30 psi
